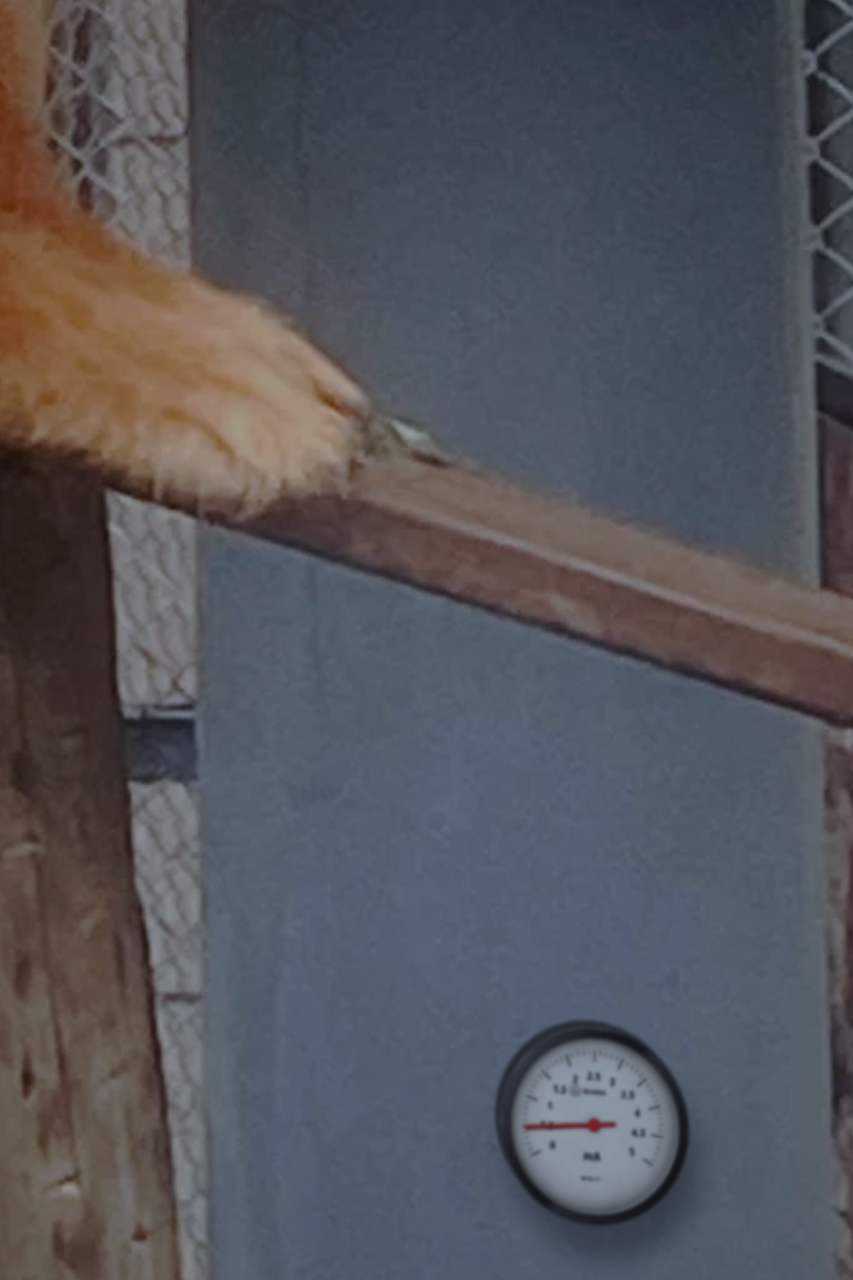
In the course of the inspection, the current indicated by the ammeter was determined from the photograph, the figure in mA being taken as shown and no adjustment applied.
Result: 0.5 mA
